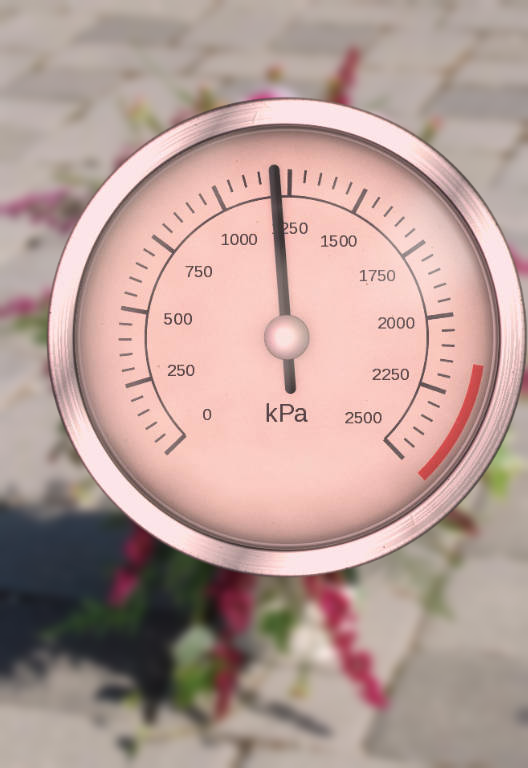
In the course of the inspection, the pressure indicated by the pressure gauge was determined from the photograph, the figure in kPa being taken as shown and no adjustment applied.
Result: 1200 kPa
